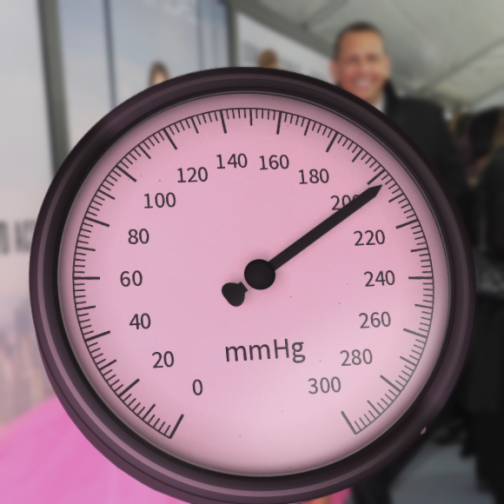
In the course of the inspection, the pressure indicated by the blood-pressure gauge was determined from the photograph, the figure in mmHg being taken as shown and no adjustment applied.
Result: 204 mmHg
